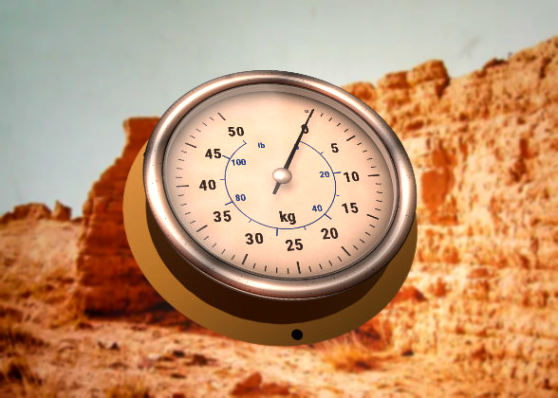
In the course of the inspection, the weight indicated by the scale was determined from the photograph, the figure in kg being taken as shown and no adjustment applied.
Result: 0 kg
